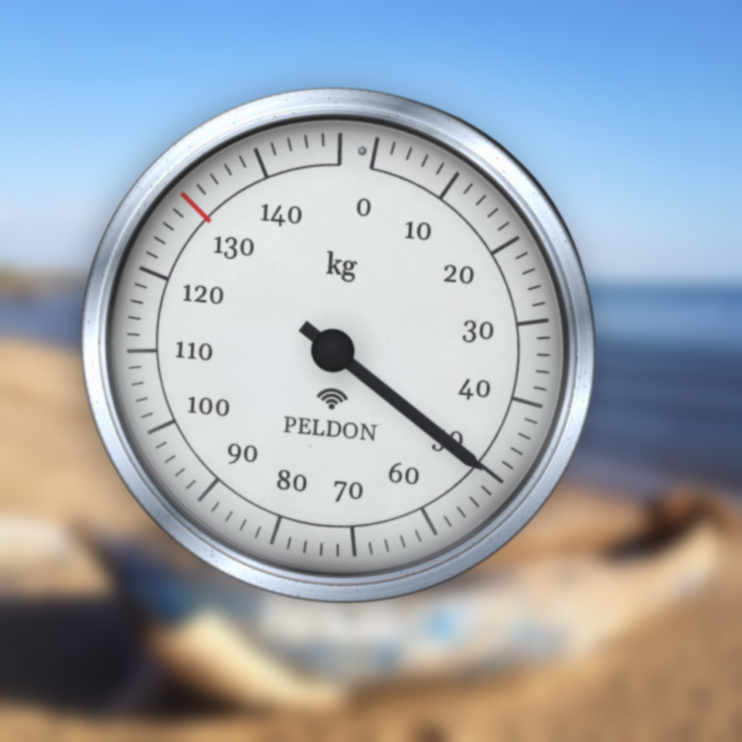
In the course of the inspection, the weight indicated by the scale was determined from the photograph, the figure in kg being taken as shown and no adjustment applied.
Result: 50 kg
